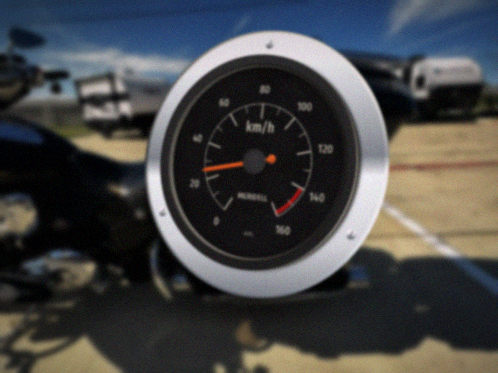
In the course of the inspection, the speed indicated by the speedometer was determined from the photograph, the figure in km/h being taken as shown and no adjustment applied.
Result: 25 km/h
